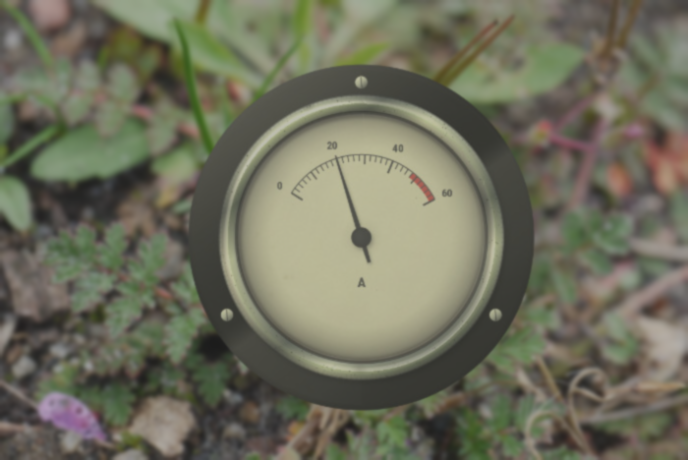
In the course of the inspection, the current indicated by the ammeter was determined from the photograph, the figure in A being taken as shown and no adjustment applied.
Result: 20 A
